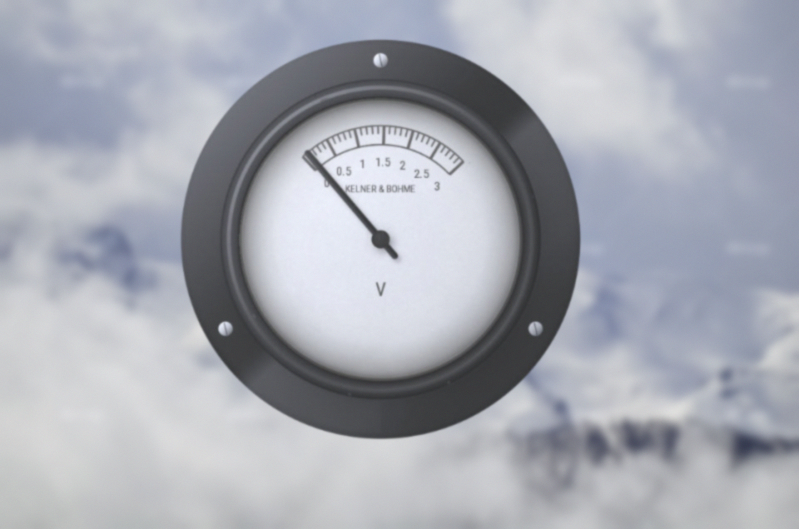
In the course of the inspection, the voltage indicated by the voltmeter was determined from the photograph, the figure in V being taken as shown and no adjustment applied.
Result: 0.1 V
